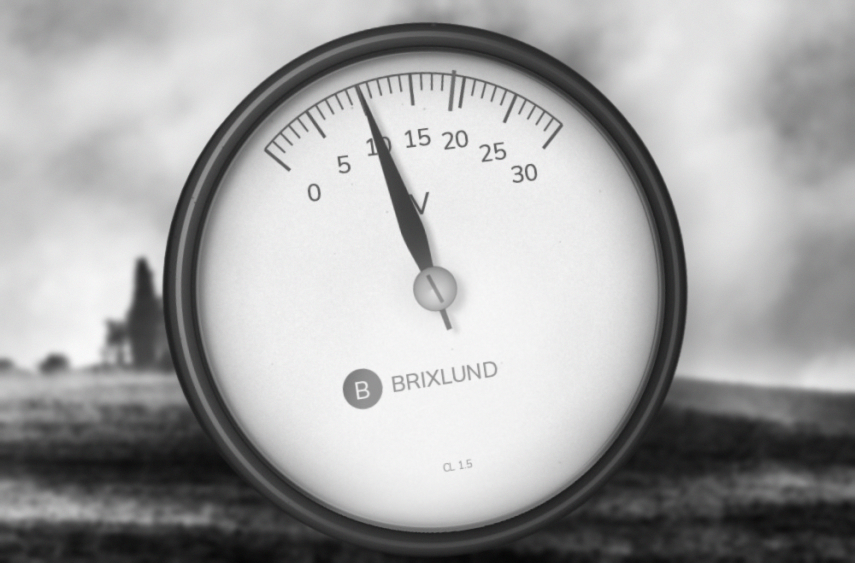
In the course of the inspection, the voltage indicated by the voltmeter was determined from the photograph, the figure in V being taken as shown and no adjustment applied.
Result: 10 V
